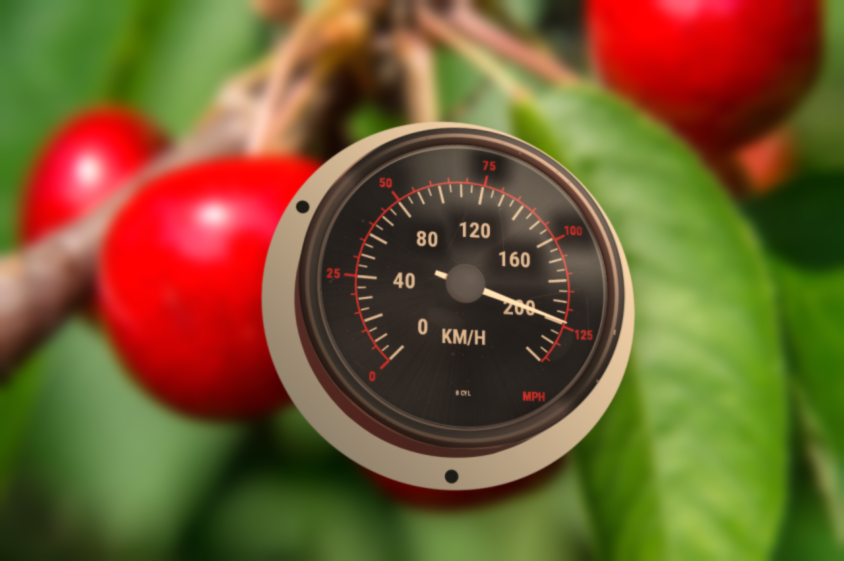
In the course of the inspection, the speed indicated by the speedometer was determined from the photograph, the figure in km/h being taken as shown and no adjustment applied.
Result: 200 km/h
